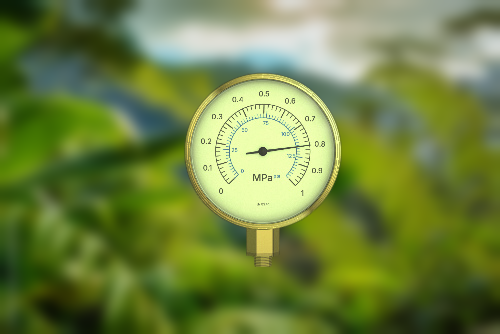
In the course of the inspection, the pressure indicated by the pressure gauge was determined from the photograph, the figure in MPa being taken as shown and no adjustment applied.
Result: 0.8 MPa
